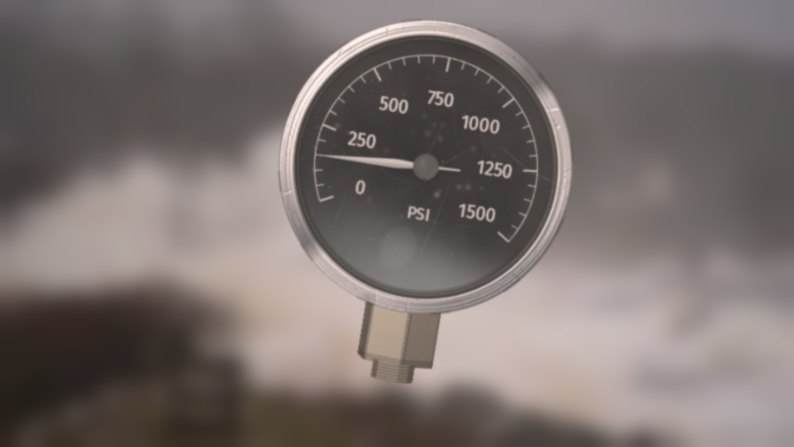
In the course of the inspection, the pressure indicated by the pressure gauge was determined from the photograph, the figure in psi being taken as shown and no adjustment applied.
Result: 150 psi
